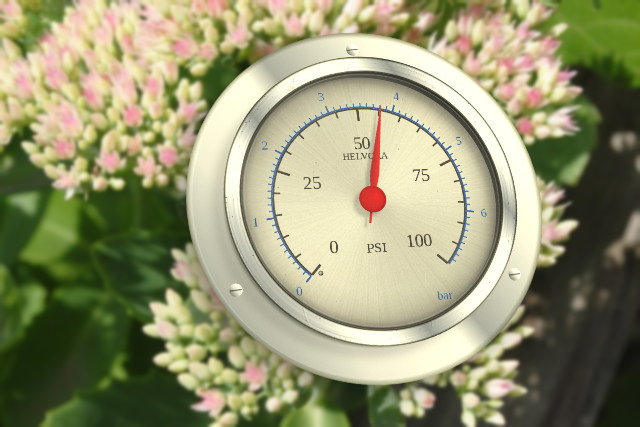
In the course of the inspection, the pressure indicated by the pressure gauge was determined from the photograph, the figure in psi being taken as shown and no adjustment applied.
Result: 55 psi
